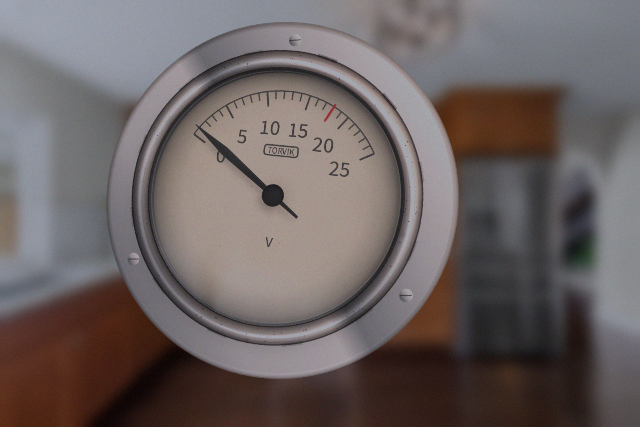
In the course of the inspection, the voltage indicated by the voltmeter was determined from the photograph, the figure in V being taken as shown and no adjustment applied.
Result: 1 V
